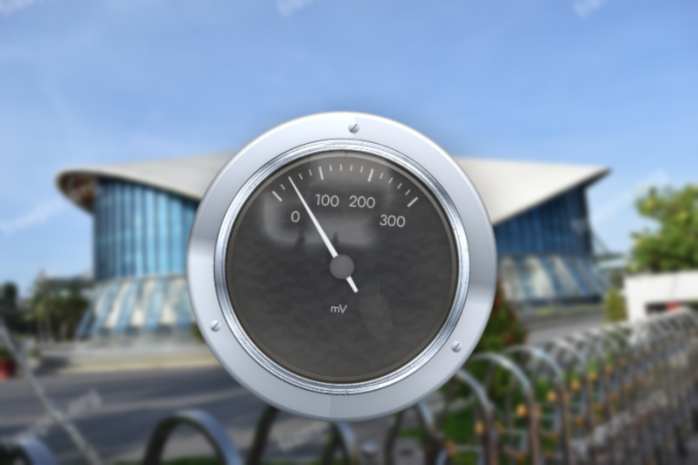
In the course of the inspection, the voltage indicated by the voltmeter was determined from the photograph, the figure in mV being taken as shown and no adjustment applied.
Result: 40 mV
